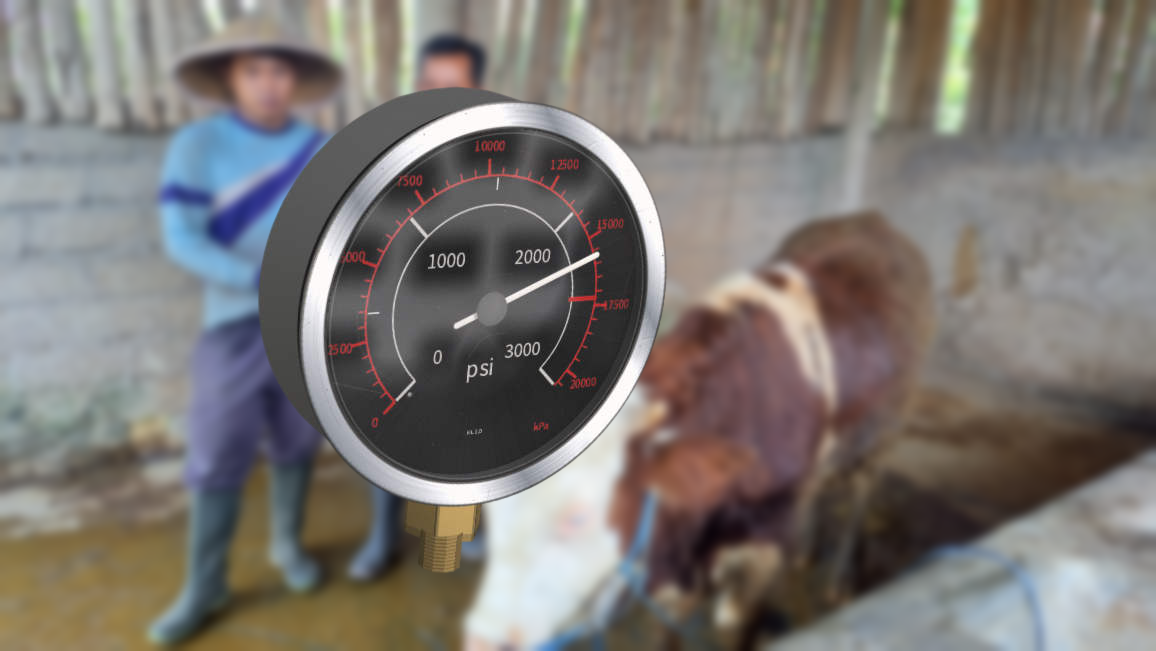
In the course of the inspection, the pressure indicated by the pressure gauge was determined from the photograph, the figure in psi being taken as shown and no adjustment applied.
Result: 2250 psi
